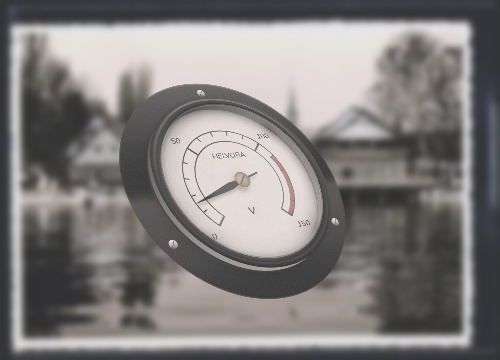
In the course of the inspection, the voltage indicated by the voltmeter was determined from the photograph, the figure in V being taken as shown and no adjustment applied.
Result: 15 V
